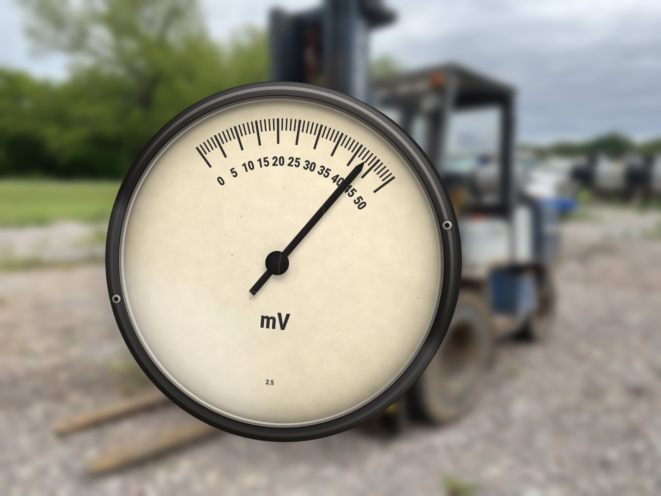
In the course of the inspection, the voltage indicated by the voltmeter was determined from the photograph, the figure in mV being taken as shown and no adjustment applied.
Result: 43 mV
